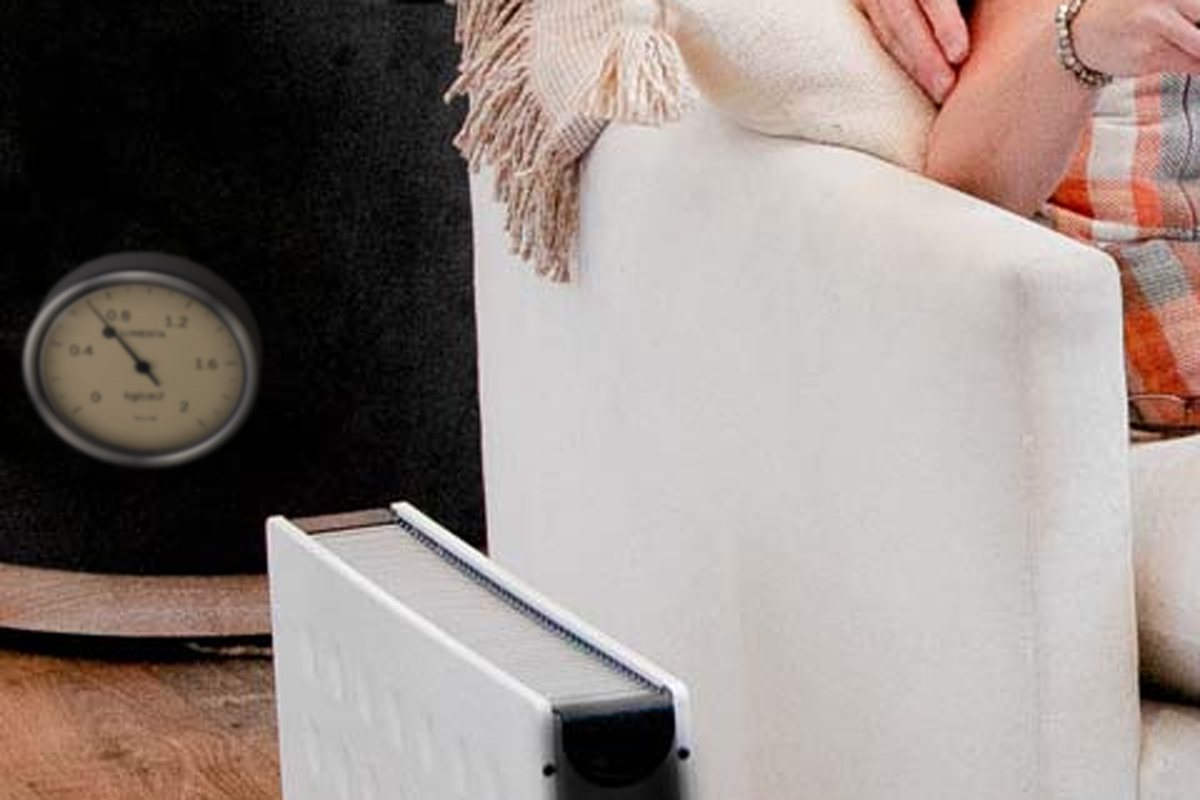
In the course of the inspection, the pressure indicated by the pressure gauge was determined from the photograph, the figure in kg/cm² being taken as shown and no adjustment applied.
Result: 0.7 kg/cm²
